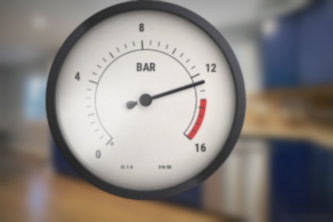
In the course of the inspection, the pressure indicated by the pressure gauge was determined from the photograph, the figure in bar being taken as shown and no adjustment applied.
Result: 12.5 bar
